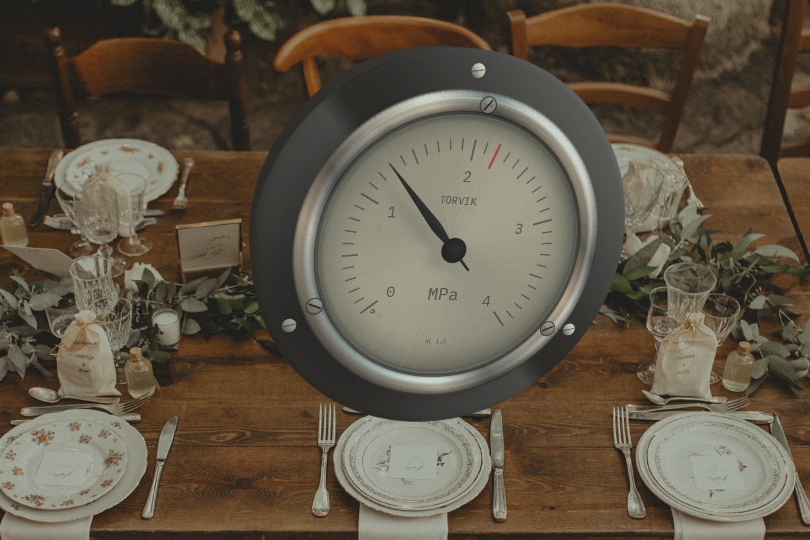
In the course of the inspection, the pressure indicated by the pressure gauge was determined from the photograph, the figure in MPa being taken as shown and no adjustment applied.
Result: 1.3 MPa
